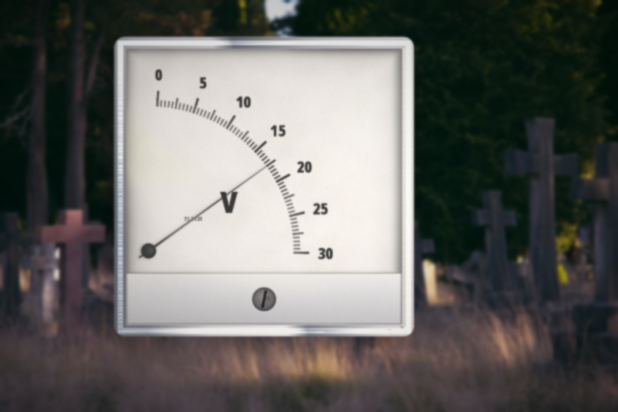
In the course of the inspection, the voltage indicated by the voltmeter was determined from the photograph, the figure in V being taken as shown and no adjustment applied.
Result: 17.5 V
